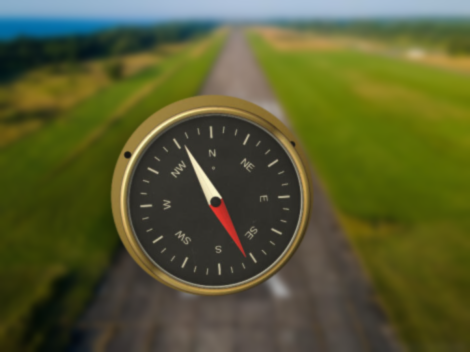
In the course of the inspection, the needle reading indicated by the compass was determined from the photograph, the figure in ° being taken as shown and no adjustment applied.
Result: 155 °
